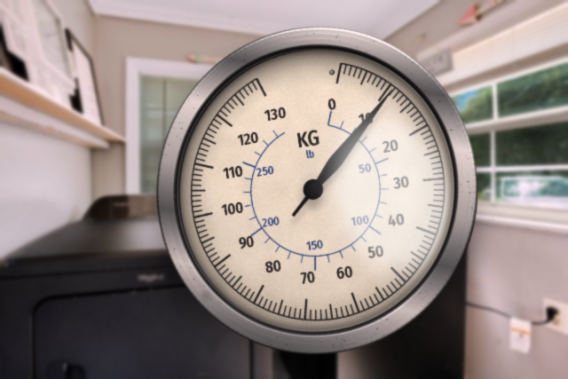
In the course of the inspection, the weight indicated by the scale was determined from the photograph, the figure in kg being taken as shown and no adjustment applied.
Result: 11 kg
